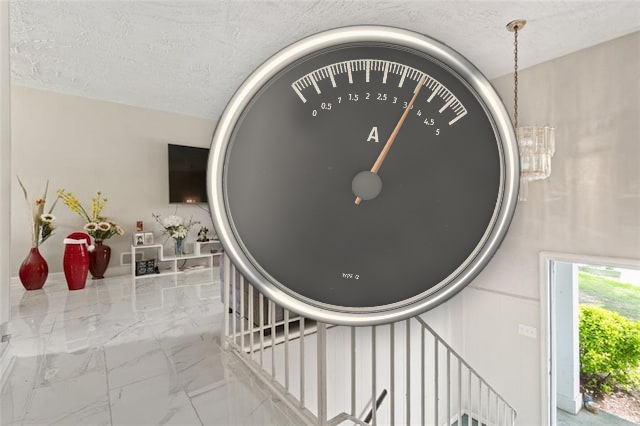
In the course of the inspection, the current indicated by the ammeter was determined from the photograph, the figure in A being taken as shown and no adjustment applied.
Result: 3.5 A
